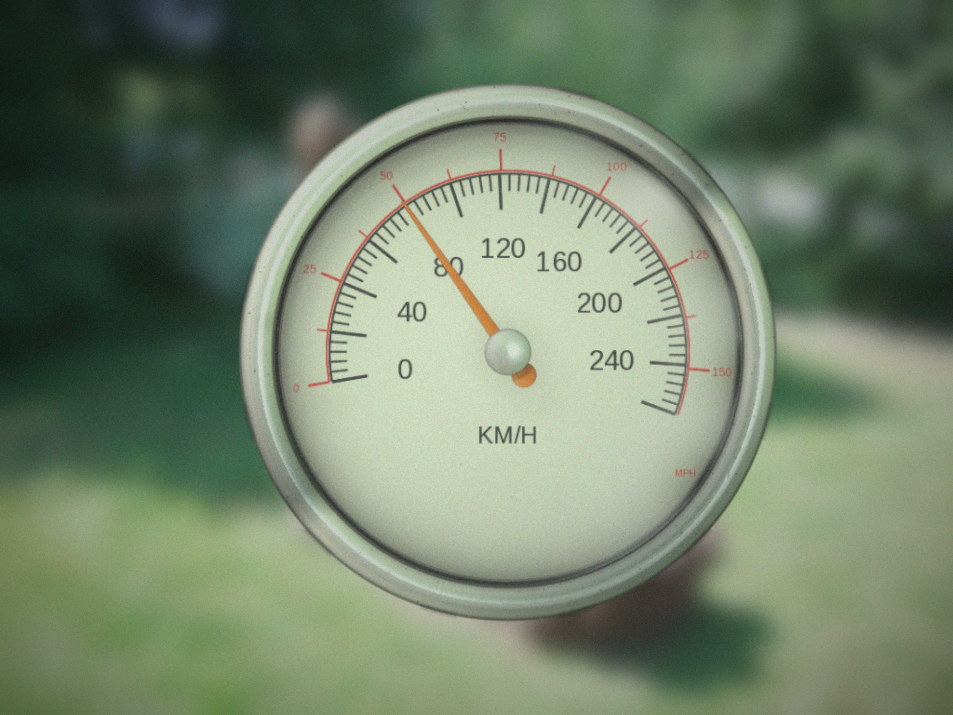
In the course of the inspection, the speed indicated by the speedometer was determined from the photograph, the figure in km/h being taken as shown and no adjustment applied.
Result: 80 km/h
